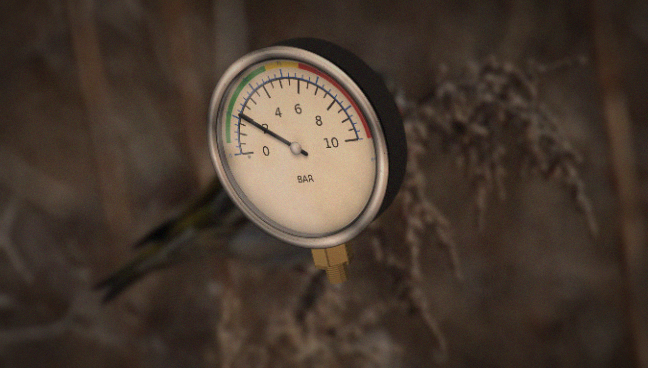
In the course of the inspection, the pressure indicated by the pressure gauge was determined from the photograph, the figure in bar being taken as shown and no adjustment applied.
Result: 2 bar
